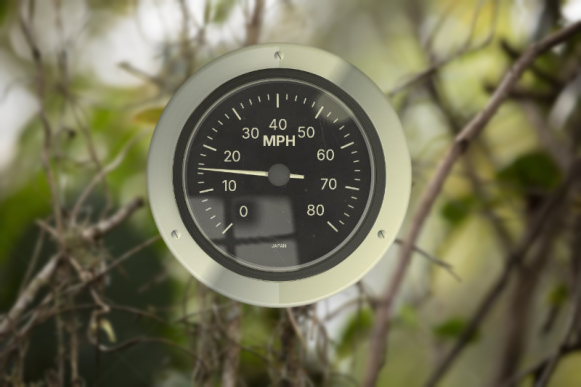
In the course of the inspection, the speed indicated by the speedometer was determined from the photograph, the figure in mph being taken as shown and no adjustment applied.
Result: 15 mph
